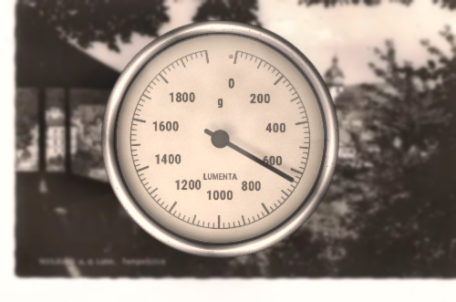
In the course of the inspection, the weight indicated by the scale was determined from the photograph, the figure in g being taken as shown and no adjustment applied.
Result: 640 g
